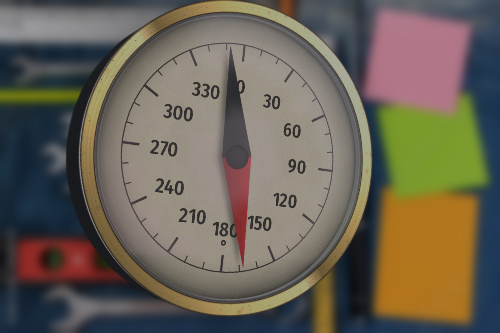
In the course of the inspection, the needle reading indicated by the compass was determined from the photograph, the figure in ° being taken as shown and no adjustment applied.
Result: 170 °
